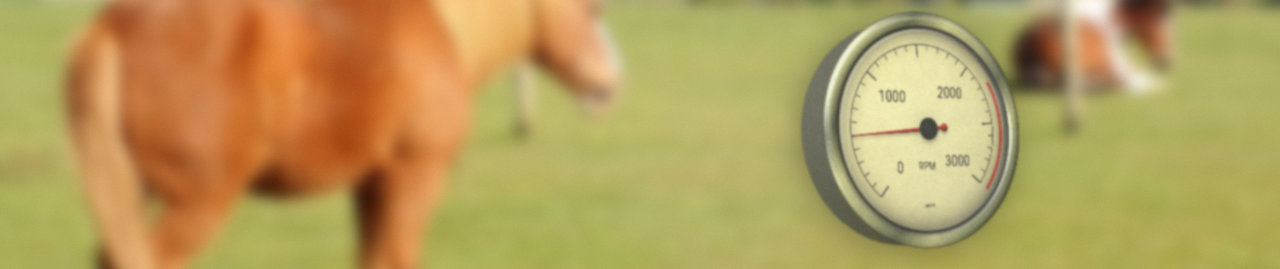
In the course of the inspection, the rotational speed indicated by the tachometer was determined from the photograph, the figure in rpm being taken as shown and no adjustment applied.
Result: 500 rpm
